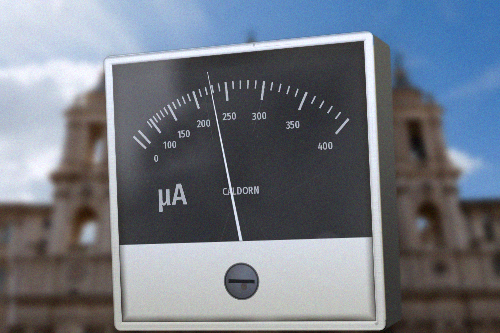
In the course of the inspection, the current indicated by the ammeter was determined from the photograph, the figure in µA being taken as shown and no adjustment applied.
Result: 230 µA
